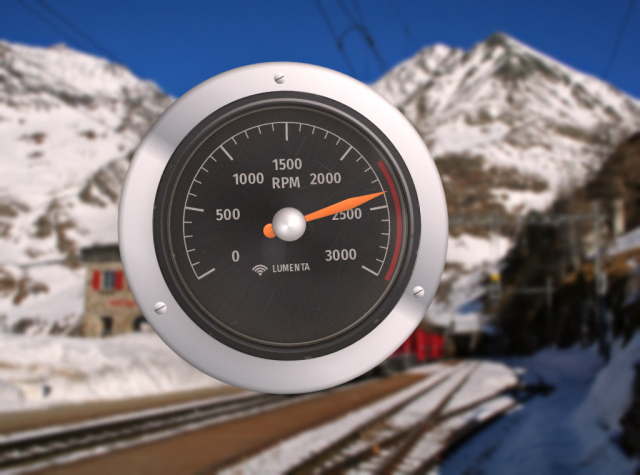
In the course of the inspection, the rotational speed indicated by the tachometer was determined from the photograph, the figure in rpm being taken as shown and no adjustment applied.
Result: 2400 rpm
